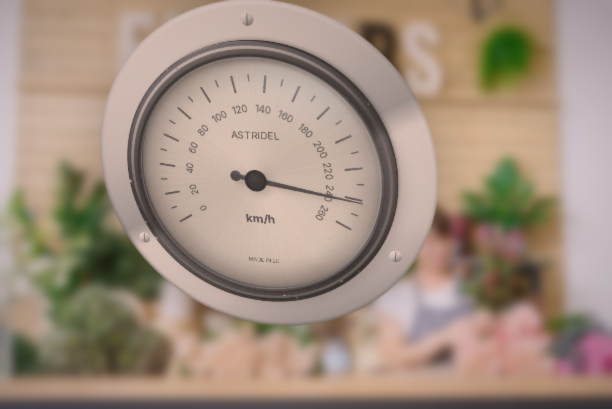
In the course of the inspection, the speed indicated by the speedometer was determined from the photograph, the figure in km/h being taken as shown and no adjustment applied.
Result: 240 km/h
